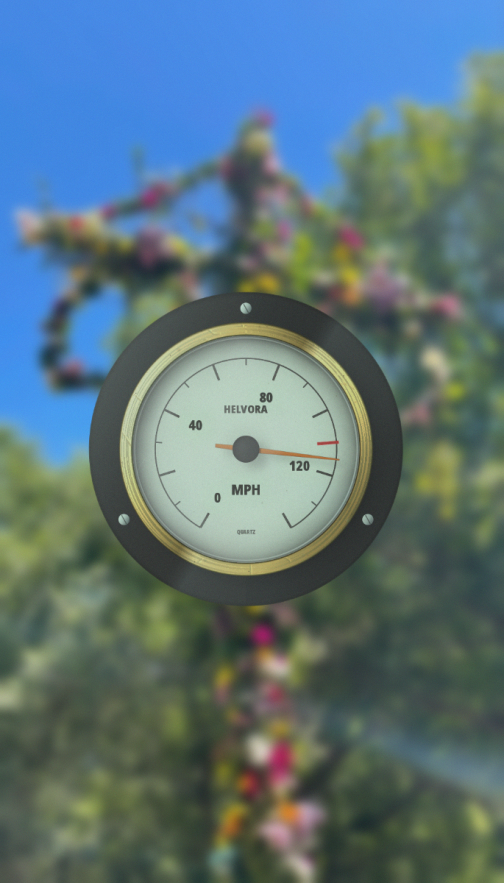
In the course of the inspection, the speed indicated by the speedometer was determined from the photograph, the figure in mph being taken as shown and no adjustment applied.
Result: 115 mph
